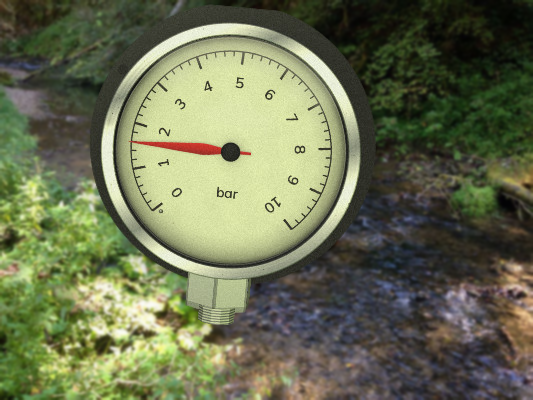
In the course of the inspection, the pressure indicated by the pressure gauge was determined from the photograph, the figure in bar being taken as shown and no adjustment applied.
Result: 1.6 bar
